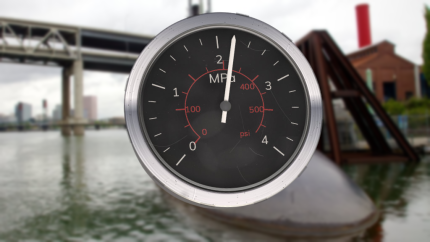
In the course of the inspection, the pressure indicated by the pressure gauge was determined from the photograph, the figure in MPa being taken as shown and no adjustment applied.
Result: 2.2 MPa
